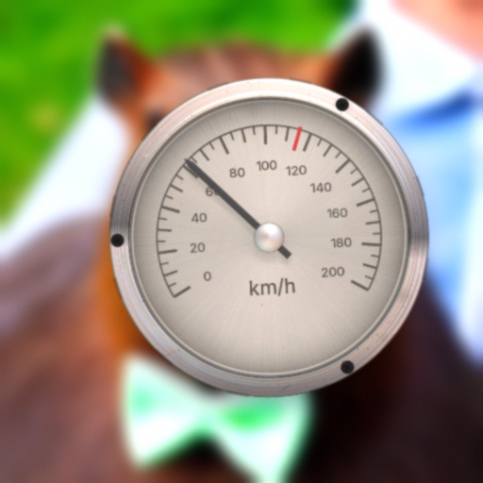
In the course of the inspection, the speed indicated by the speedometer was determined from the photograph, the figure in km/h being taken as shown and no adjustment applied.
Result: 62.5 km/h
